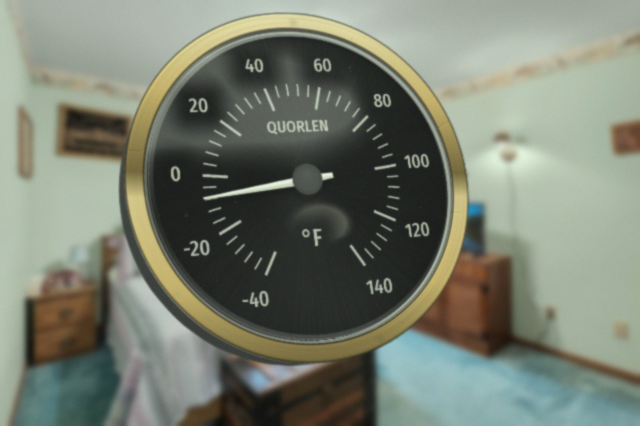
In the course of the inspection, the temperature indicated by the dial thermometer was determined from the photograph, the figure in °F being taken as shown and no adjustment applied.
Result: -8 °F
